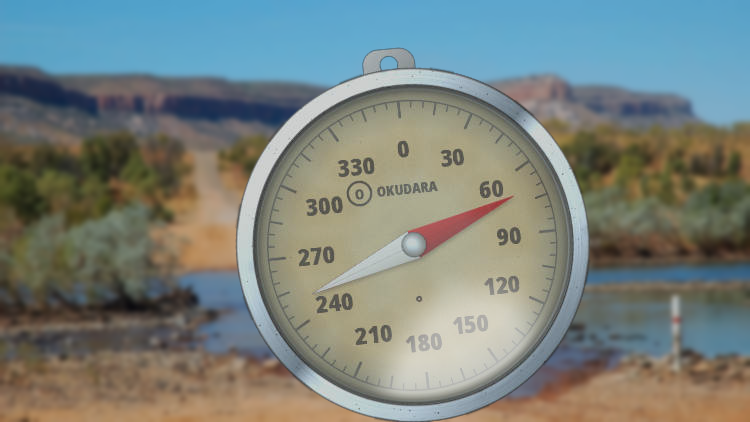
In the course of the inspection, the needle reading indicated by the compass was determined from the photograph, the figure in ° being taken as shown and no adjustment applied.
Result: 70 °
